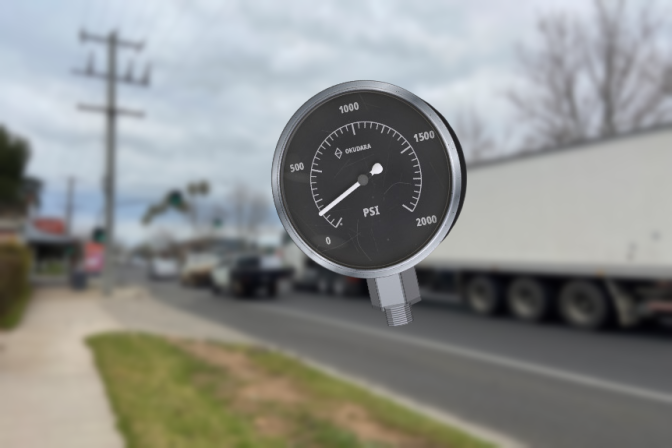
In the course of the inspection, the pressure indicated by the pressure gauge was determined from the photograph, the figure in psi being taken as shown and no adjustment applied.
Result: 150 psi
